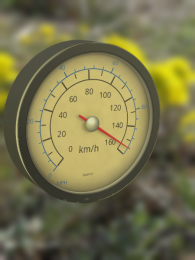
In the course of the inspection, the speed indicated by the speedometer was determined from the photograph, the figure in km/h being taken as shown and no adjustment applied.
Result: 155 km/h
